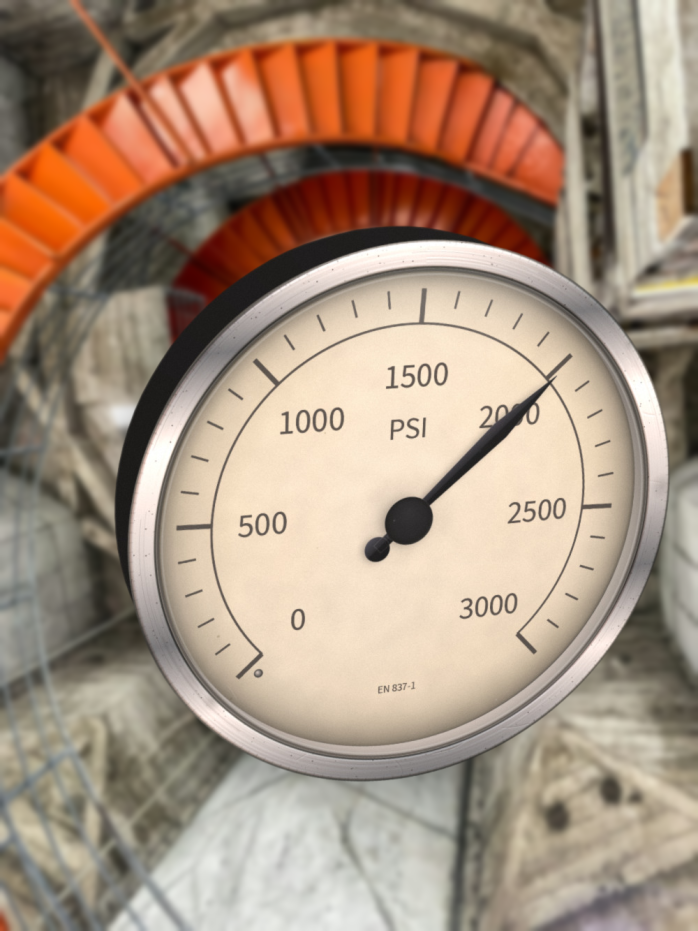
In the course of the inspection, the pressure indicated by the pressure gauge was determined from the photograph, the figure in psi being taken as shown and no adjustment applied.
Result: 2000 psi
